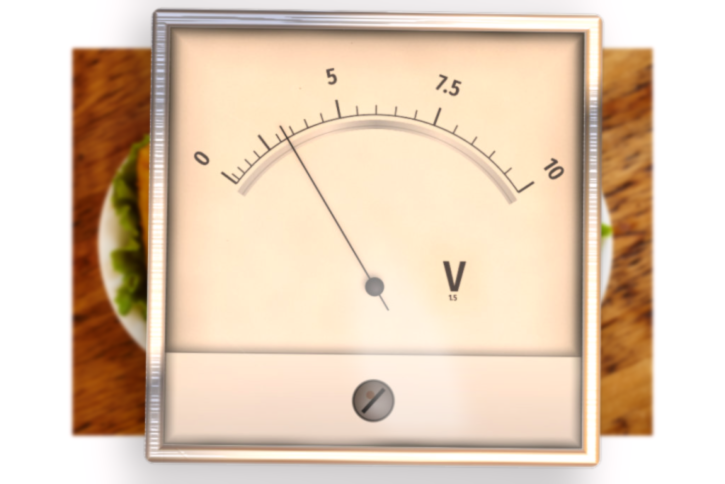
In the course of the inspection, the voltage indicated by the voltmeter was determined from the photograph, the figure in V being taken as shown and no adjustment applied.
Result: 3.25 V
